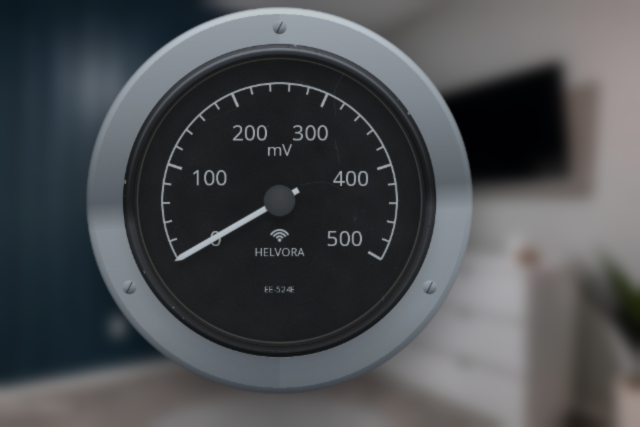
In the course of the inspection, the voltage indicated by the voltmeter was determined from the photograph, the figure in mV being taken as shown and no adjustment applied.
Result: 0 mV
